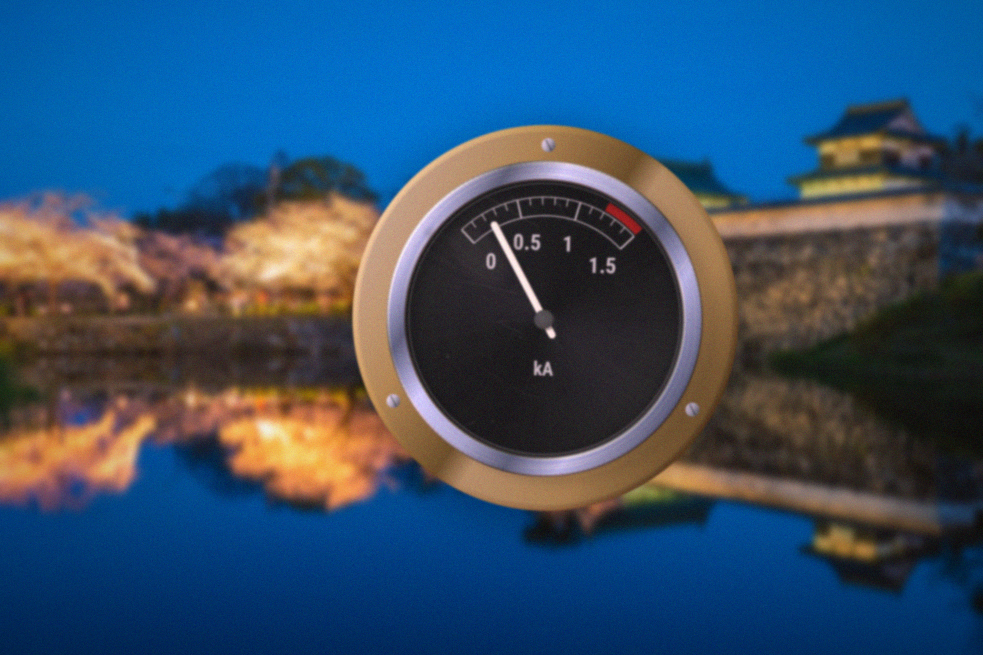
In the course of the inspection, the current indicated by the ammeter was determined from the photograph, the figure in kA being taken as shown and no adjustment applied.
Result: 0.25 kA
